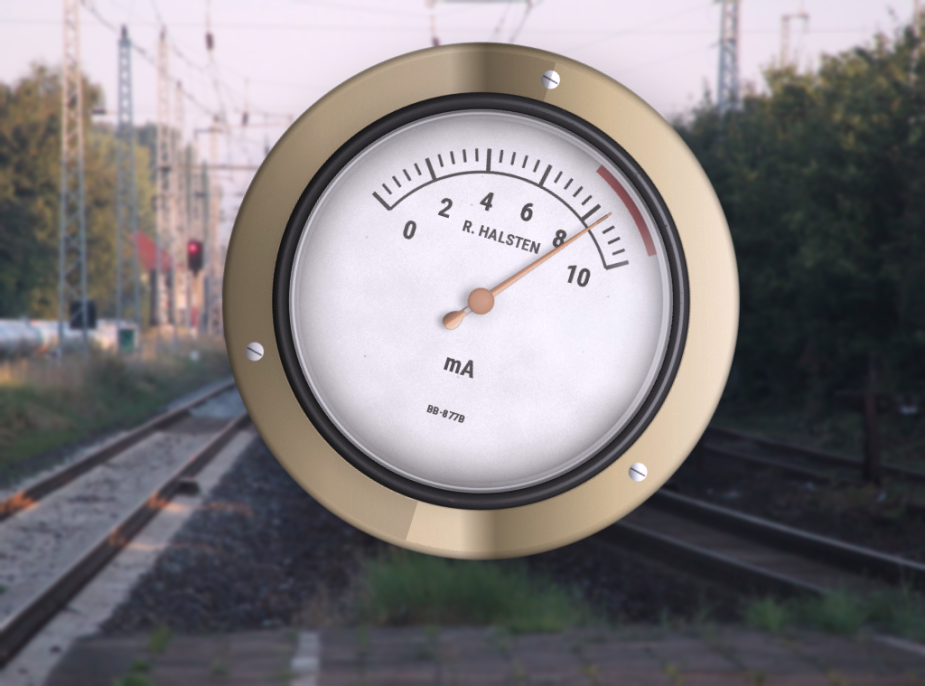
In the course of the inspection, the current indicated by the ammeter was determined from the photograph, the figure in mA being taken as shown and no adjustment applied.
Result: 8.4 mA
